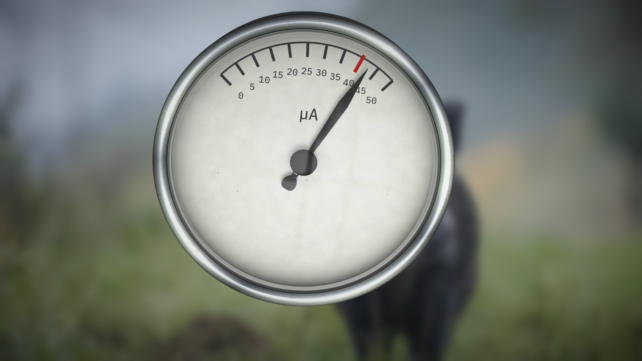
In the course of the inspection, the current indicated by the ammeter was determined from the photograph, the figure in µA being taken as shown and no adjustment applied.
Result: 42.5 µA
